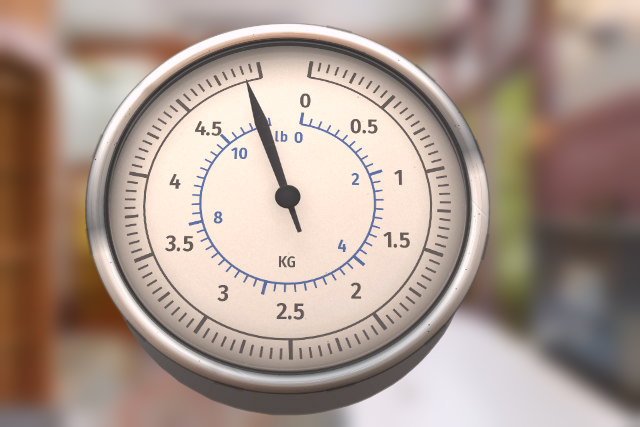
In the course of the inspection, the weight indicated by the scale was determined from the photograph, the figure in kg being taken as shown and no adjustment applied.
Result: 4.9 kg
